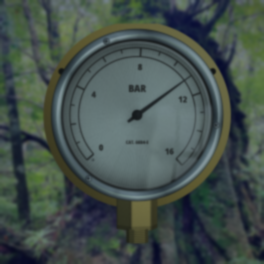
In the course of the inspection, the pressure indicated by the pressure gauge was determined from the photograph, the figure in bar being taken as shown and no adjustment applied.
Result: 11 bar
